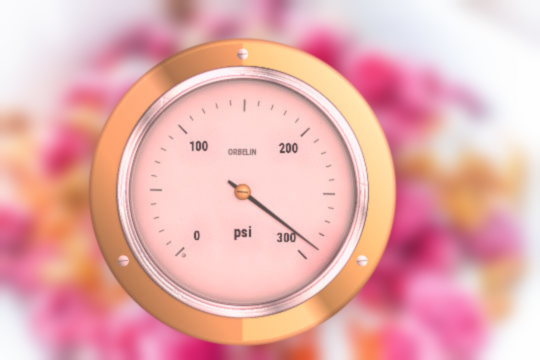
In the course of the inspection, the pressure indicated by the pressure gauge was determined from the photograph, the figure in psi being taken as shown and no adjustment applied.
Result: 290 psi
